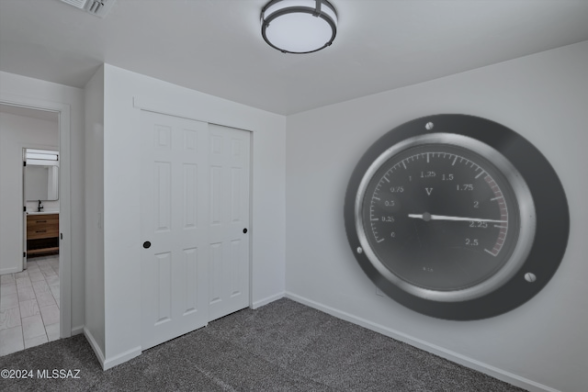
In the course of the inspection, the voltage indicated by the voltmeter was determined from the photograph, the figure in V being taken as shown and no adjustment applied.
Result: 2.2 V
